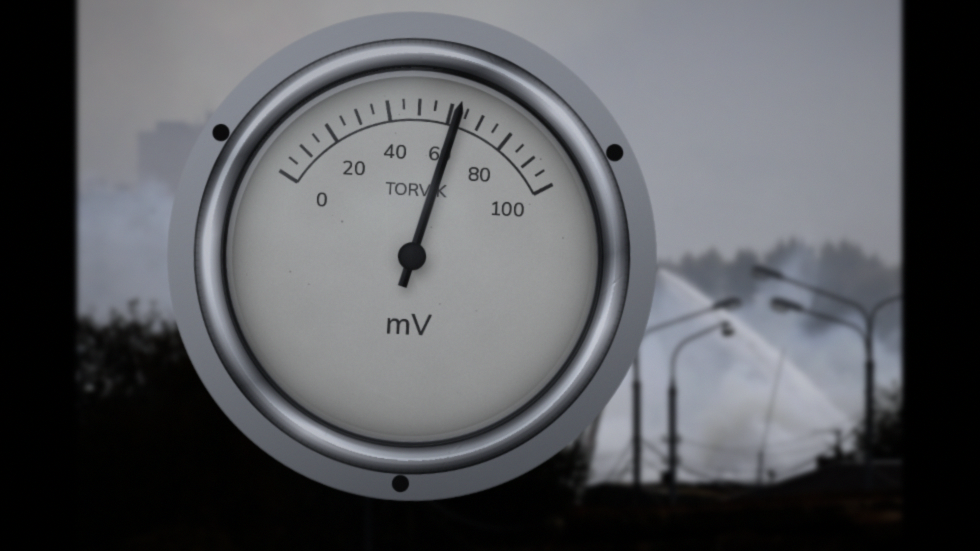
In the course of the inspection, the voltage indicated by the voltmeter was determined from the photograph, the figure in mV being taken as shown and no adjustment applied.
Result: 62.5 mV
